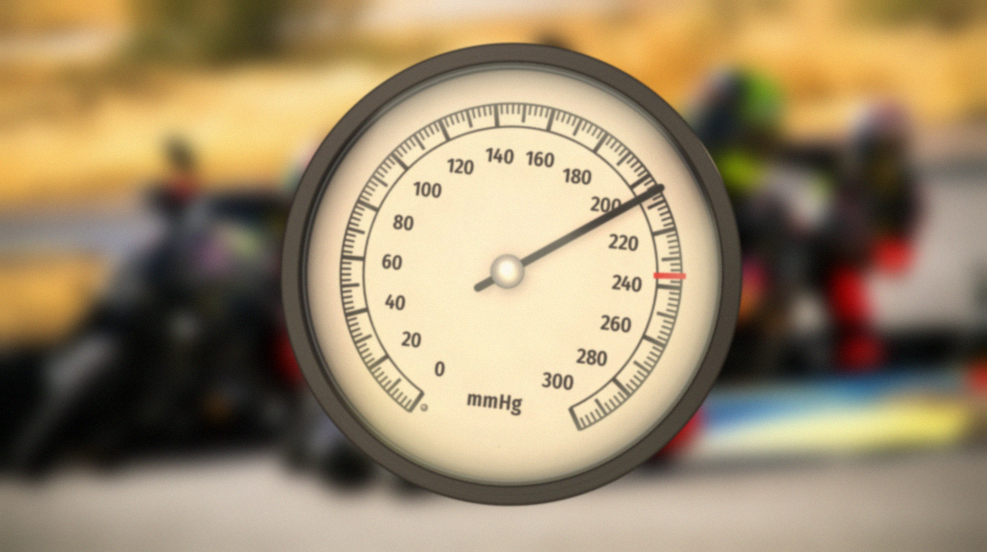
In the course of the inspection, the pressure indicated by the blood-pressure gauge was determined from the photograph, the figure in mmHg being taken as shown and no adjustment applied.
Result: 206 mmHg
